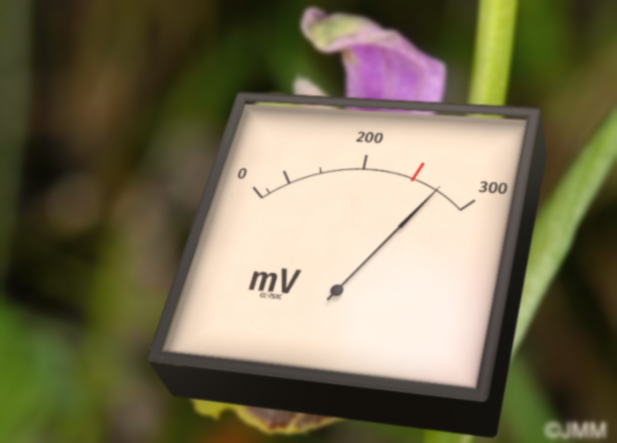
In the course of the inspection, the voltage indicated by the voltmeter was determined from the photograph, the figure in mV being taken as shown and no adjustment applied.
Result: 275 mV
